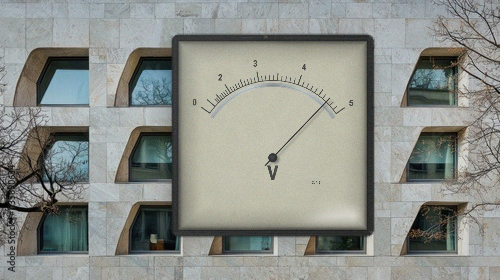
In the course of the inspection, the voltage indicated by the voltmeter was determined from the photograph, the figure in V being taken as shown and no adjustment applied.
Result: 4.7 V
